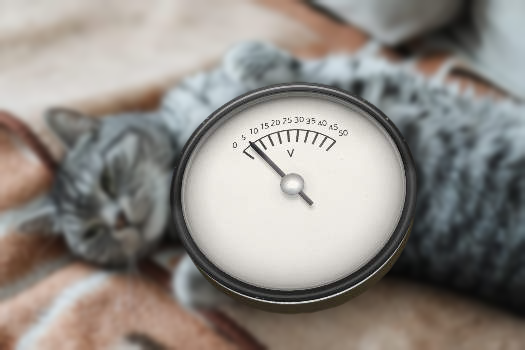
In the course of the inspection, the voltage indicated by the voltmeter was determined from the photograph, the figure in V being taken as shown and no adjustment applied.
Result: 5 V
